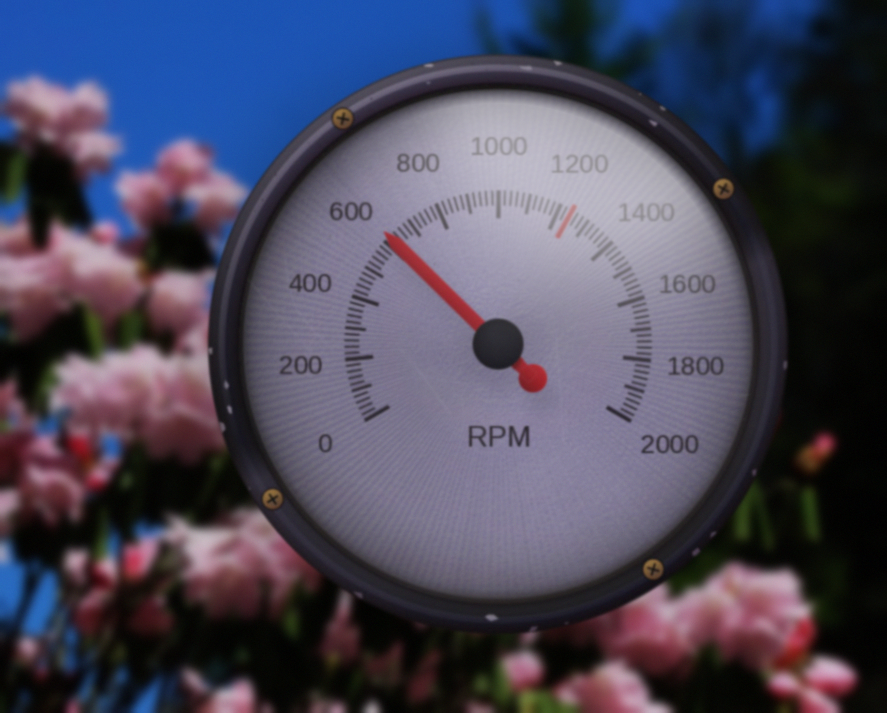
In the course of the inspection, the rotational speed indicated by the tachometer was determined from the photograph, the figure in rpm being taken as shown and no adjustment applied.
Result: 620 rpm
